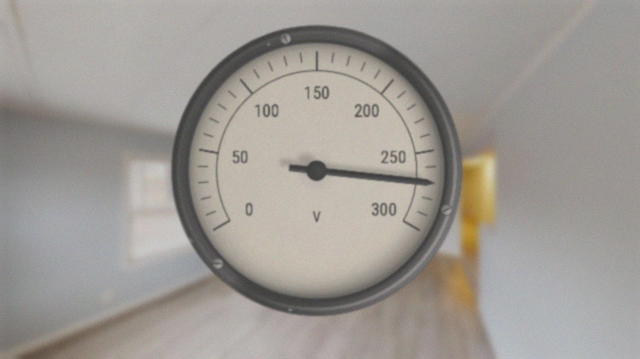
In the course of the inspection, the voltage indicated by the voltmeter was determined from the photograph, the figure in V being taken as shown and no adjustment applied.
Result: 270 V
